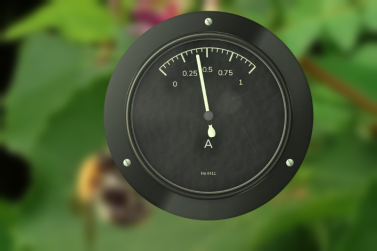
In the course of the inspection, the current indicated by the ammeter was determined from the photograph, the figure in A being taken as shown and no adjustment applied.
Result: 0.4 A
